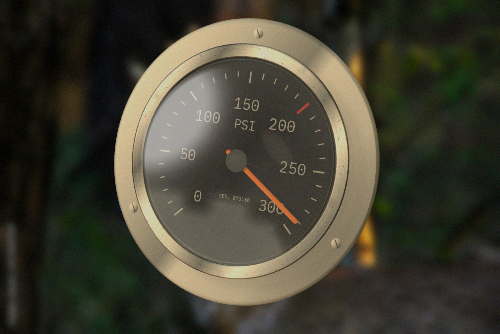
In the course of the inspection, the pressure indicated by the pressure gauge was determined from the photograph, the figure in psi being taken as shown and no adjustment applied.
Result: 290 psi
